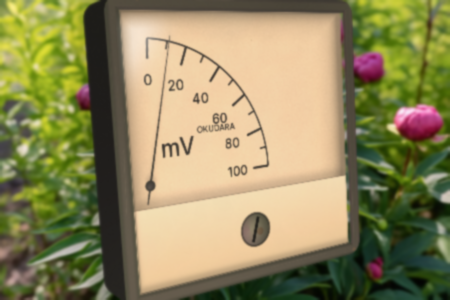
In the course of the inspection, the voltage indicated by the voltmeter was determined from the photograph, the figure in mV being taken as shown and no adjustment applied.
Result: 10 mV
